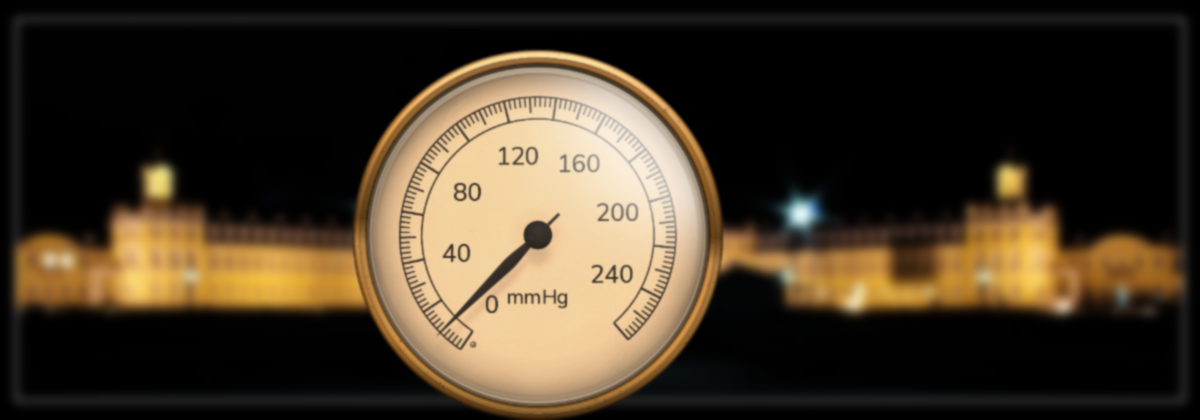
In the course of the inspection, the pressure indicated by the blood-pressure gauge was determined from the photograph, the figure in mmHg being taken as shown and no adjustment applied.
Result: 10 mmHg
